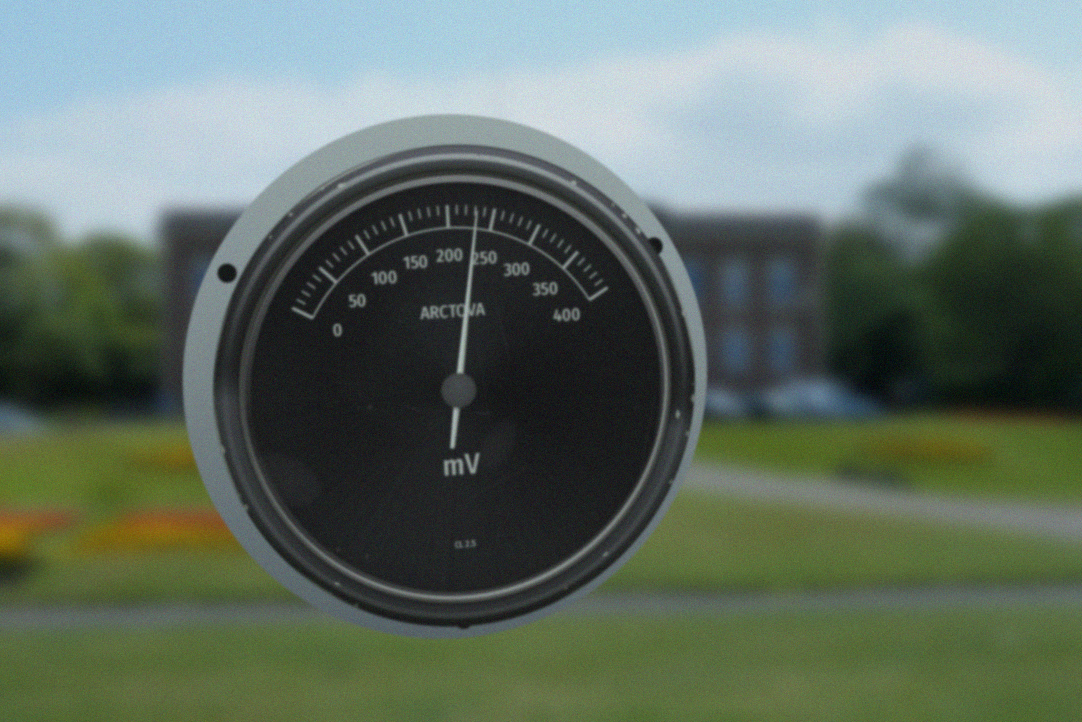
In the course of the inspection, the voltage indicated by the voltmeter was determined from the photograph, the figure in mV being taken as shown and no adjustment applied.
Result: 230 mV
